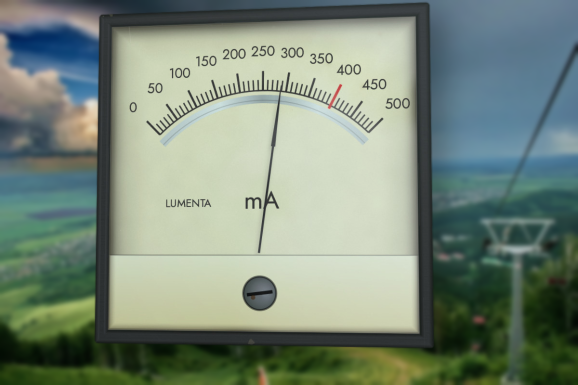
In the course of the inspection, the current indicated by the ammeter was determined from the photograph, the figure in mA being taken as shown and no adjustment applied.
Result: 290 mA
